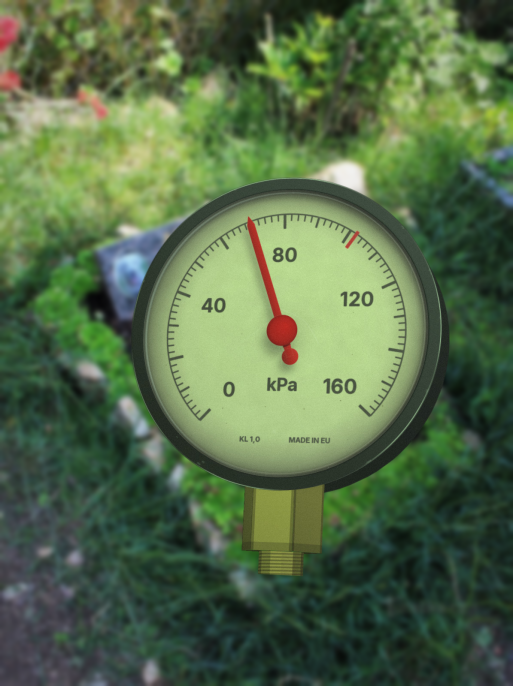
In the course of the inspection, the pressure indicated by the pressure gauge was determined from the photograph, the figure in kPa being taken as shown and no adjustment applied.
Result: 70 kPa
